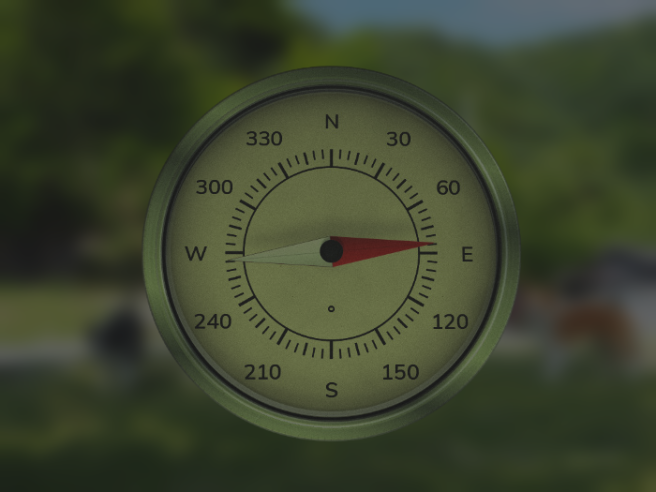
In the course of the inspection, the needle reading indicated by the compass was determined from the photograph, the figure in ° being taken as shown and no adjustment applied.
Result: 85 °
